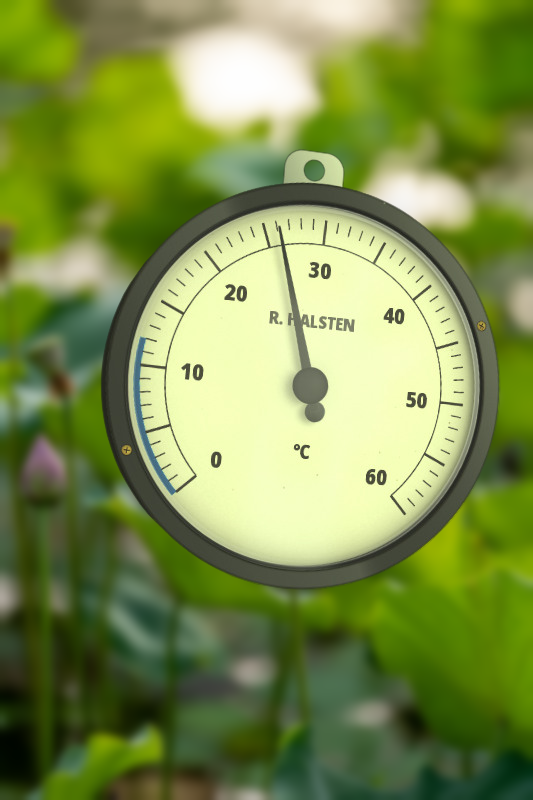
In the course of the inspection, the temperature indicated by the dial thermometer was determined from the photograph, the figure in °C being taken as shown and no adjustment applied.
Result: 26 °C
